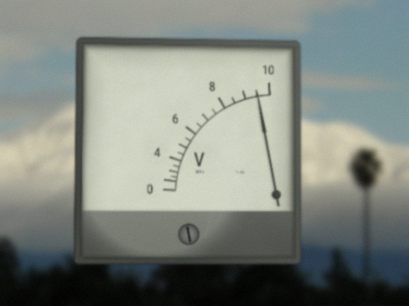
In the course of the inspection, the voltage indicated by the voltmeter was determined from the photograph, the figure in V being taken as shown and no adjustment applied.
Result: 9.5 V
